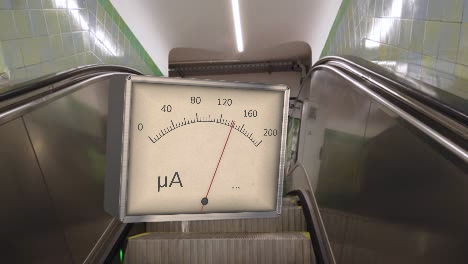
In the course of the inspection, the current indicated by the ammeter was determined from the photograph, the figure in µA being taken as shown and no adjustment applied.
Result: 140 µA
